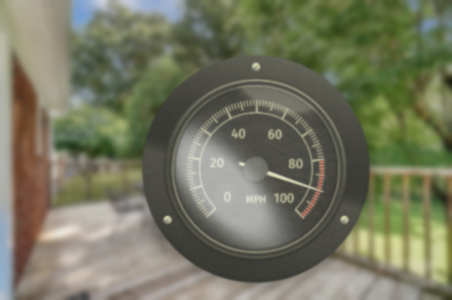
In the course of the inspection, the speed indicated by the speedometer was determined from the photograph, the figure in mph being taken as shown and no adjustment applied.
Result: 90 mph
